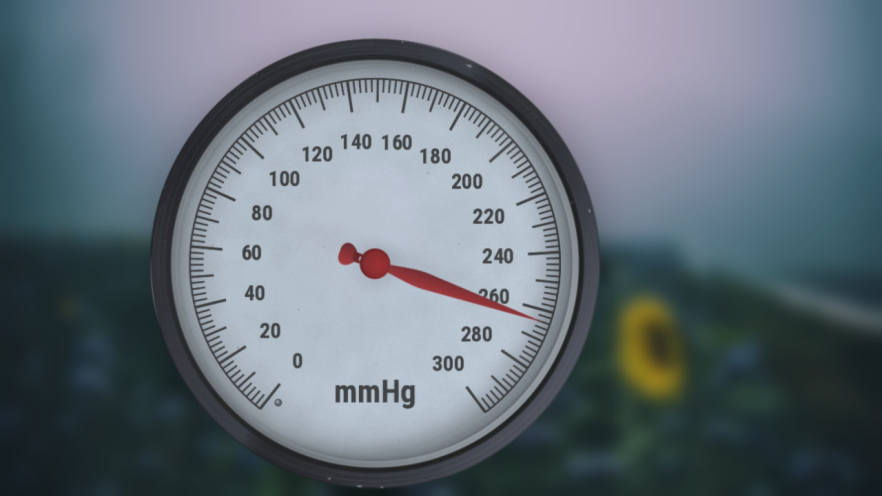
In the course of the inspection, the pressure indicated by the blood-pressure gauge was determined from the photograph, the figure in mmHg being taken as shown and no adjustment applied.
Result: 264 mmHg
